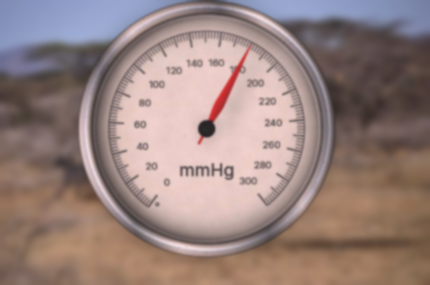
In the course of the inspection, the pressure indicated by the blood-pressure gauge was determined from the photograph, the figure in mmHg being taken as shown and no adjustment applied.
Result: 180 mmHg
